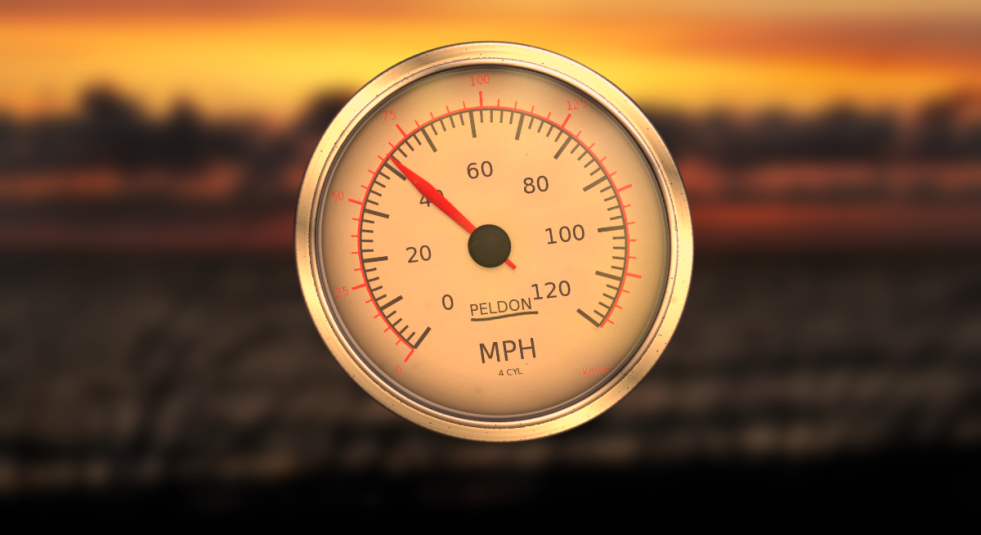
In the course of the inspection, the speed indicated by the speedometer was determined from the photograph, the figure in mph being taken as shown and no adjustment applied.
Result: 42 mph
